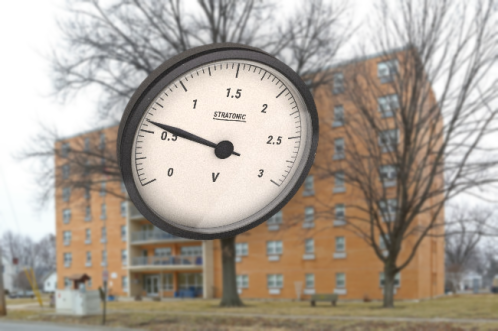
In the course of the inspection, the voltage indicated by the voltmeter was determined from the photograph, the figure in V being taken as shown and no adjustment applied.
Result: 0.6 V
